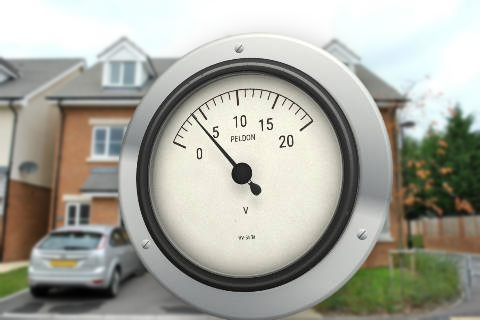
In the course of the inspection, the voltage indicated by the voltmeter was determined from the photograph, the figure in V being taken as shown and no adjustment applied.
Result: 4 V
